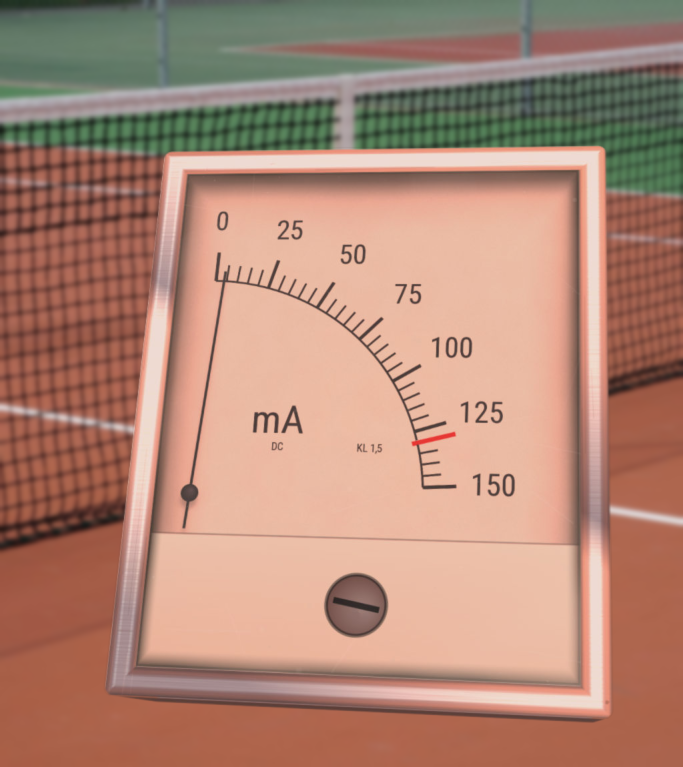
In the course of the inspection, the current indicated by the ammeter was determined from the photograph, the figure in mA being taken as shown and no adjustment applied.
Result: 5 mA
